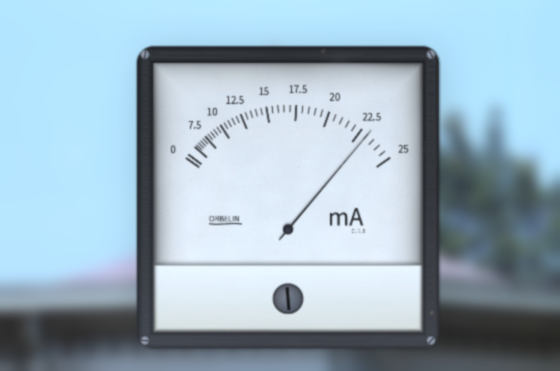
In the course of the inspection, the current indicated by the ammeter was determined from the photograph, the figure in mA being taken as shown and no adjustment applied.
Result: 23 mA
